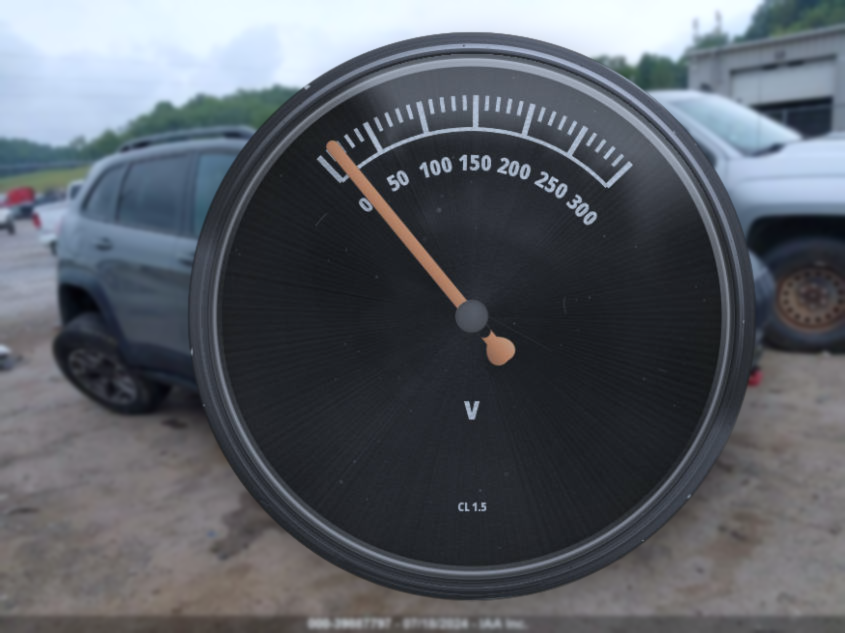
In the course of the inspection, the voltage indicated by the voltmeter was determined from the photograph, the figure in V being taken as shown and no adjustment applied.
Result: 15 V
